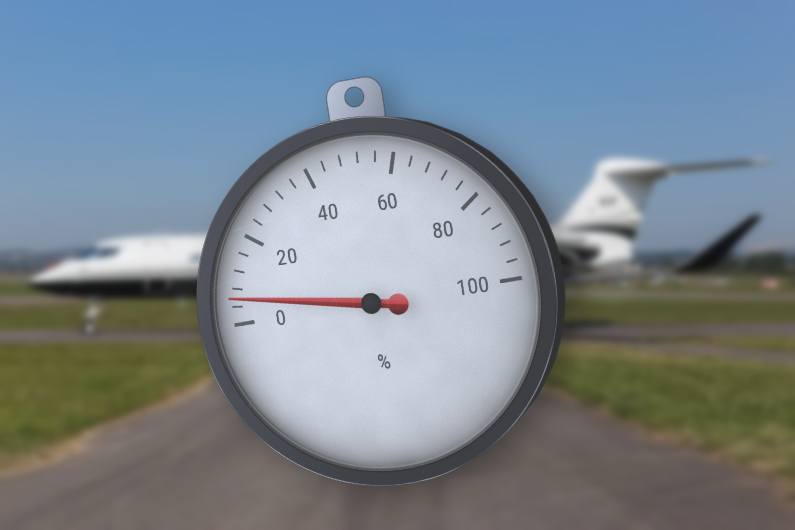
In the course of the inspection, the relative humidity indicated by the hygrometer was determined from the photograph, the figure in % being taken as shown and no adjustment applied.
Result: 6 %
